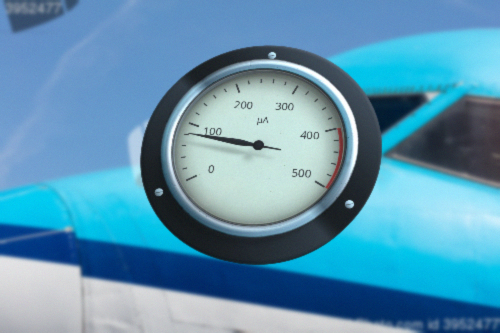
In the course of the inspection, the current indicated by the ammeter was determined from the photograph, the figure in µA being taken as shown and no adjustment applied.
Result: 80 µA
